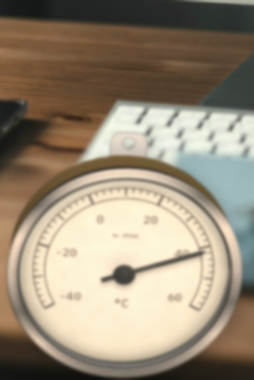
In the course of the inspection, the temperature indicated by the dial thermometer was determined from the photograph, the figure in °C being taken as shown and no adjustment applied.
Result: 40 °C
